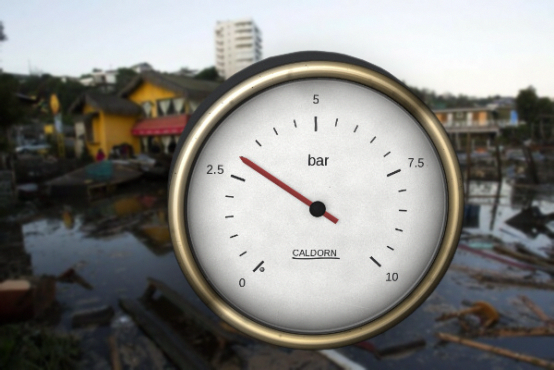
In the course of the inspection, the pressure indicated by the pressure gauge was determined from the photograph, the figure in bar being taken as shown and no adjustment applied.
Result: 3 bar
